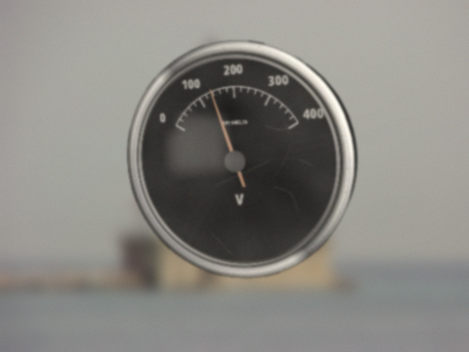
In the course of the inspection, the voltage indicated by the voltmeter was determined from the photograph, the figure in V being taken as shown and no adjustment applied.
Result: 140 V
